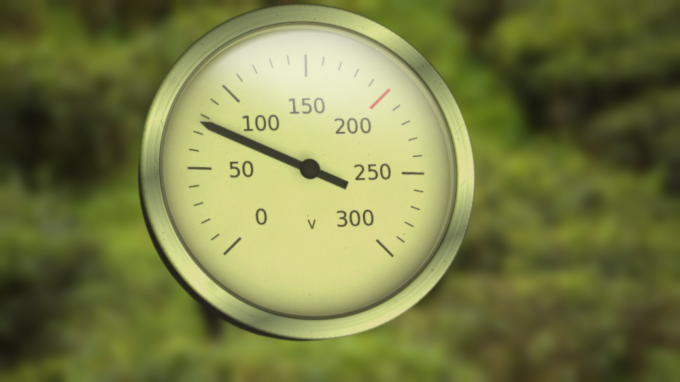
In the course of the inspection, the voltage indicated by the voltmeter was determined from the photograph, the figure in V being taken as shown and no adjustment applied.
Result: 75 V
